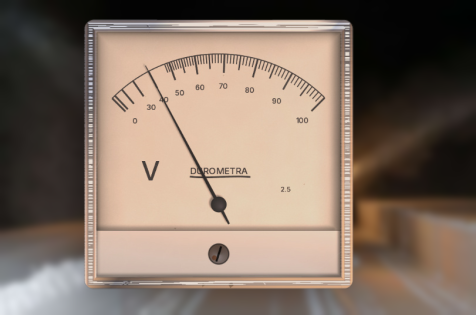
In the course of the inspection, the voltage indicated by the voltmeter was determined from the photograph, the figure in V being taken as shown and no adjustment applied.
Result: 40 V
